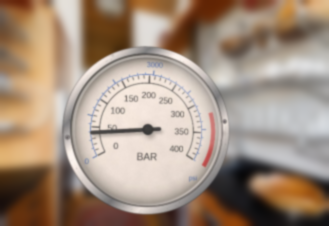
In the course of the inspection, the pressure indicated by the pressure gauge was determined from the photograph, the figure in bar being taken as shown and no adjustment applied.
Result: 40 bar
